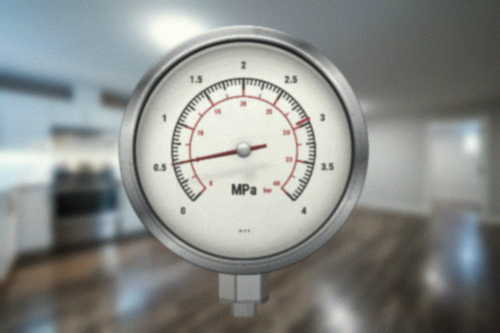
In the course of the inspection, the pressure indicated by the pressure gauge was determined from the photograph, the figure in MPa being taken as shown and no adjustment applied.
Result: 0.5 MPa
